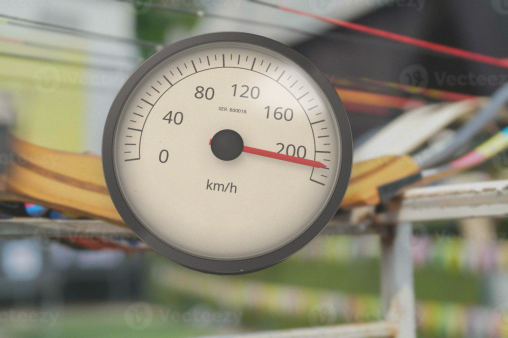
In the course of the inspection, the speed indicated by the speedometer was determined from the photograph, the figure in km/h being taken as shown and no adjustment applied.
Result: 210 km/h
